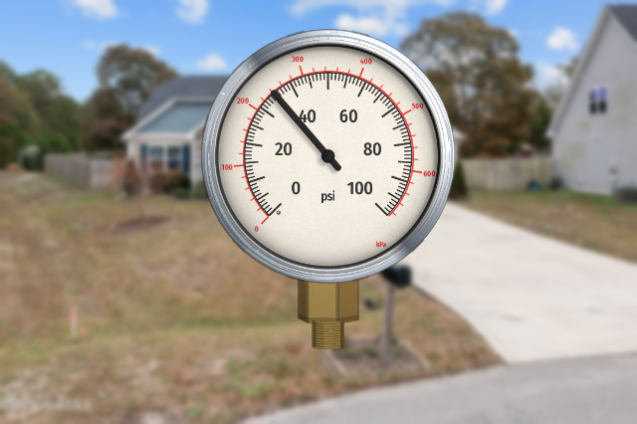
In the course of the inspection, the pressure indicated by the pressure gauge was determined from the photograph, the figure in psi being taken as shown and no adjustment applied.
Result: 35 psi
